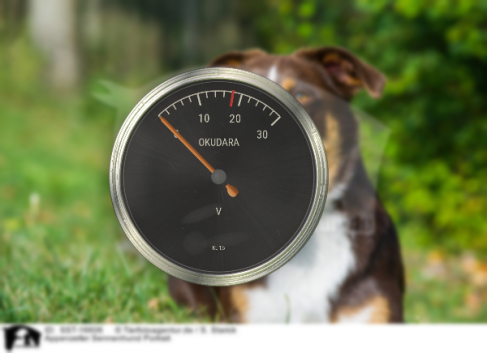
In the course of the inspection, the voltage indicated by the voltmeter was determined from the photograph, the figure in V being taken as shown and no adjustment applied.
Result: 0 V
